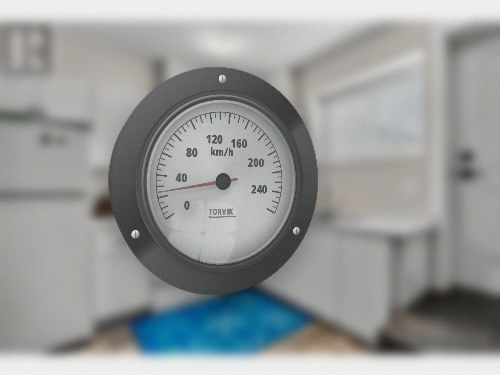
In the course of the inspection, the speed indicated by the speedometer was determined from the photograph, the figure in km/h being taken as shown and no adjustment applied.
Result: 25 km/h
